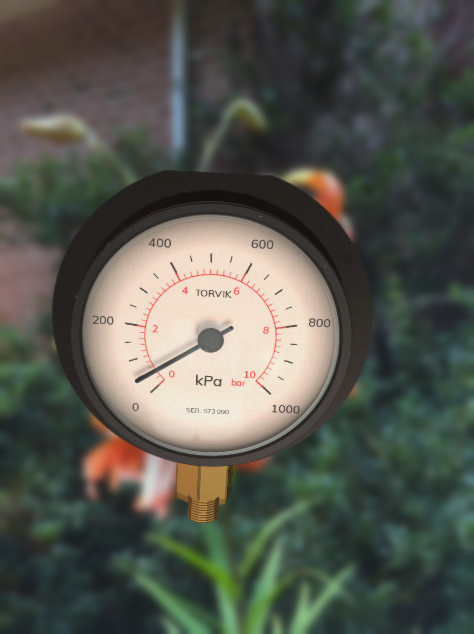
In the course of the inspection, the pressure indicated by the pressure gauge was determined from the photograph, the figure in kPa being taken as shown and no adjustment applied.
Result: 50 kPa
